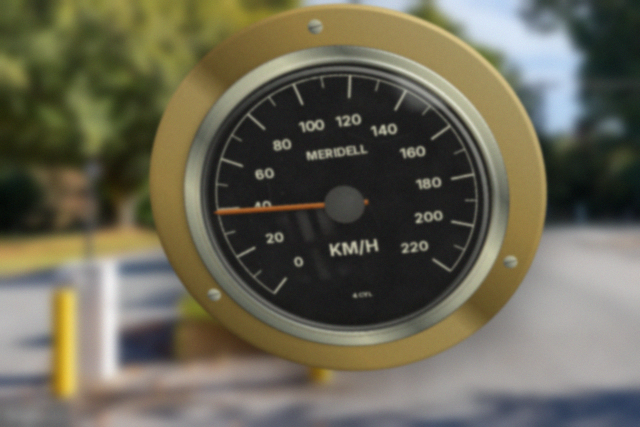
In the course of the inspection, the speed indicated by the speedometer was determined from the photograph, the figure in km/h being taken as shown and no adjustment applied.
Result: 40 km/h
